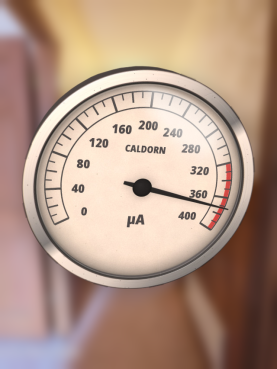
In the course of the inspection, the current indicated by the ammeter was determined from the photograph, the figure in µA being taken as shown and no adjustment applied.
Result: 370 µA
